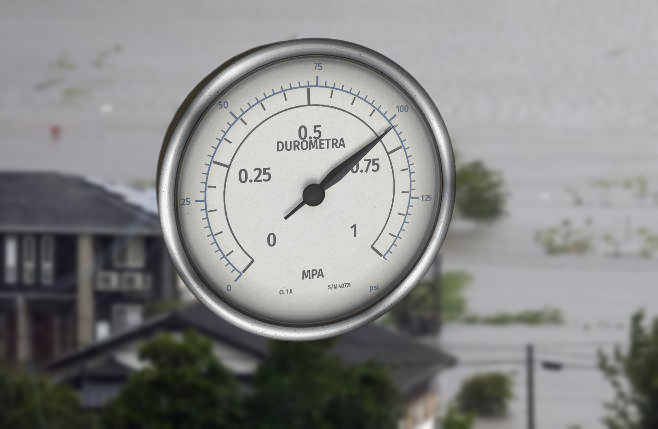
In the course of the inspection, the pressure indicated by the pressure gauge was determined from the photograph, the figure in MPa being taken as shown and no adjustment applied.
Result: 0.7 MPa
